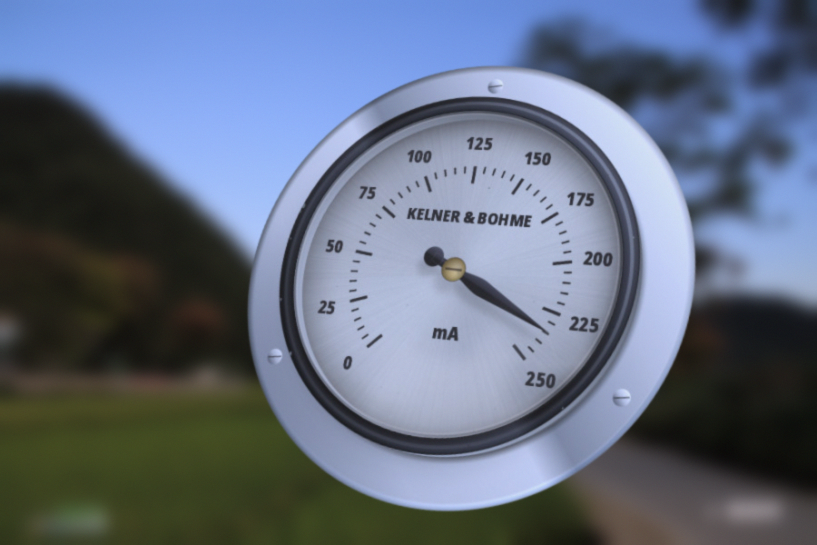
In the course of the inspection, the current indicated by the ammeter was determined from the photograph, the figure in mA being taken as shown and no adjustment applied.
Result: 235 mA
